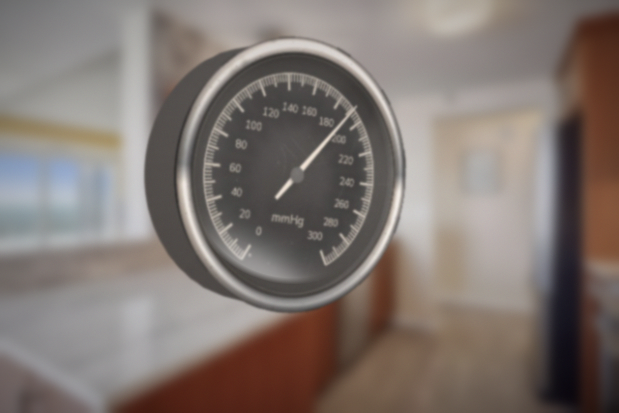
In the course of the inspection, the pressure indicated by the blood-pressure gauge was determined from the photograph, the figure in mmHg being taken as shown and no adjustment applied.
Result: 190 mmHg
